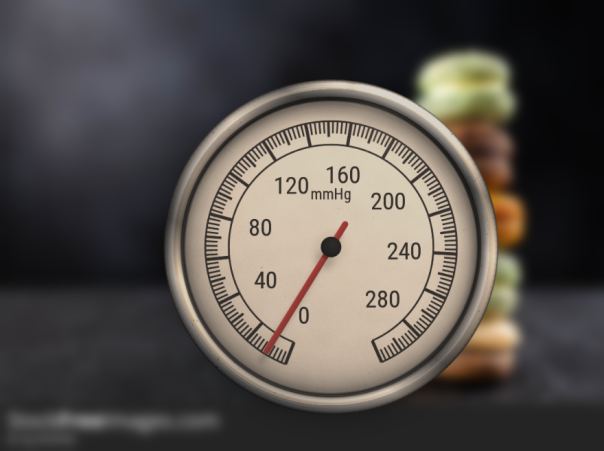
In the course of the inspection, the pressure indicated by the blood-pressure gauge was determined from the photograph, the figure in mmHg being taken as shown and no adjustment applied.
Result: 10 mmHg
